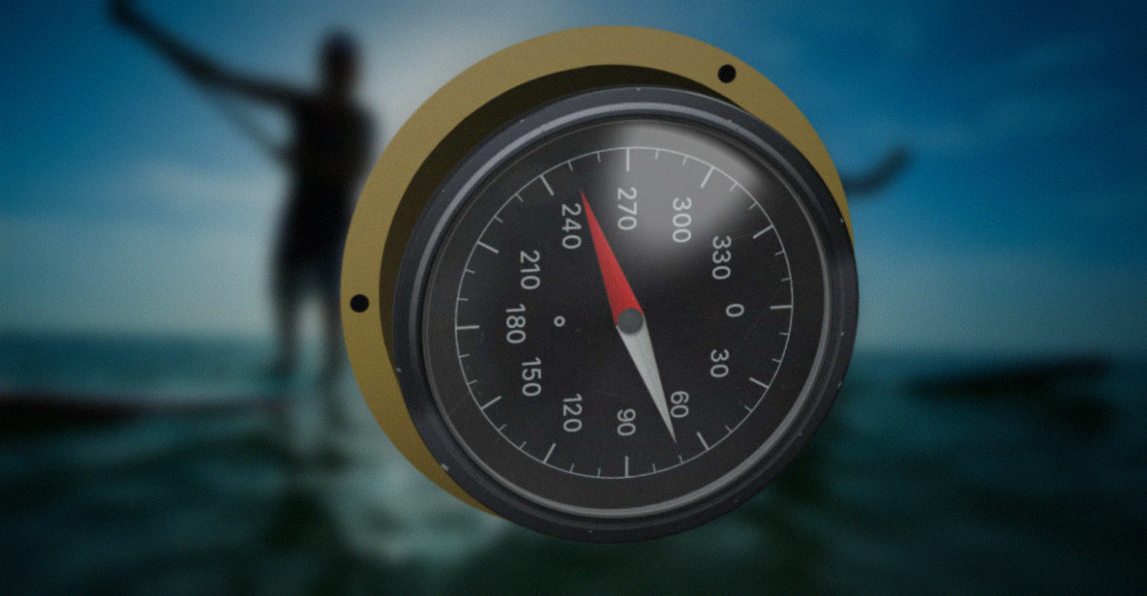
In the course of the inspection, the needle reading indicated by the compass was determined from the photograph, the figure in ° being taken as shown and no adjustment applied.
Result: 250 °
